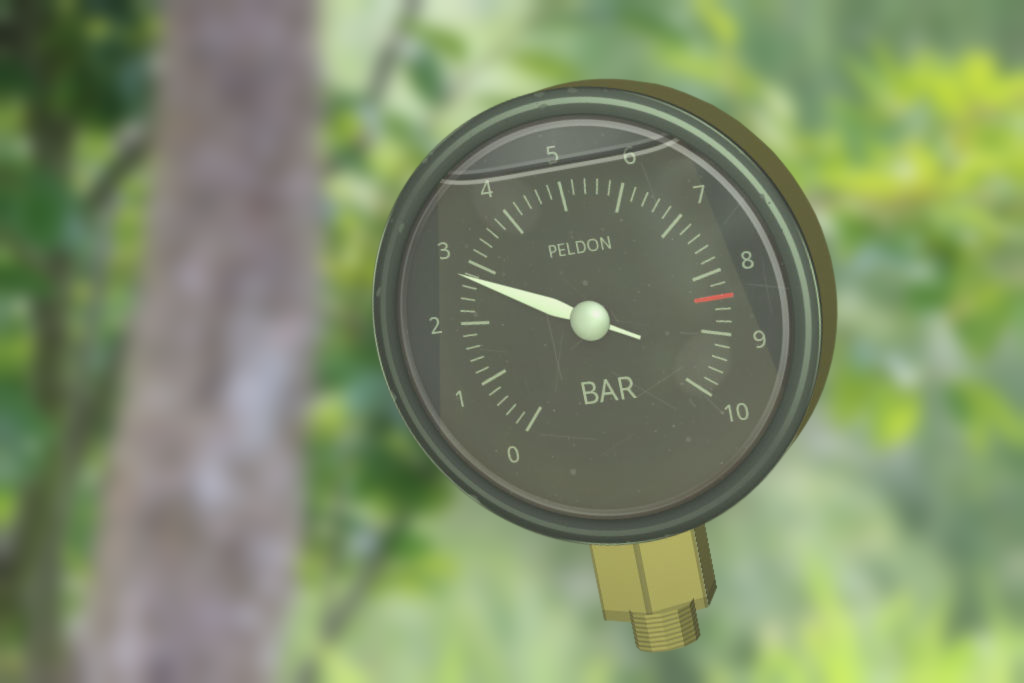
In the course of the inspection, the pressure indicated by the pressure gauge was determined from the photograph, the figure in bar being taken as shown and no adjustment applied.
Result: 2.8 bar
